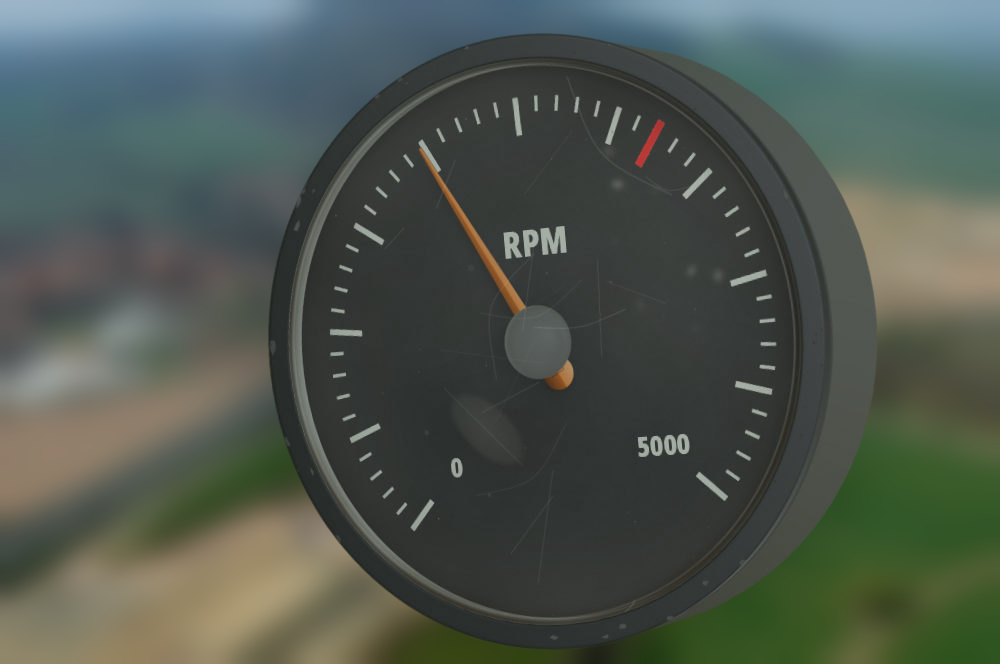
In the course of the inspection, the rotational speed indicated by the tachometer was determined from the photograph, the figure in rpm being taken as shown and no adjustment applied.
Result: 2000 rpm
